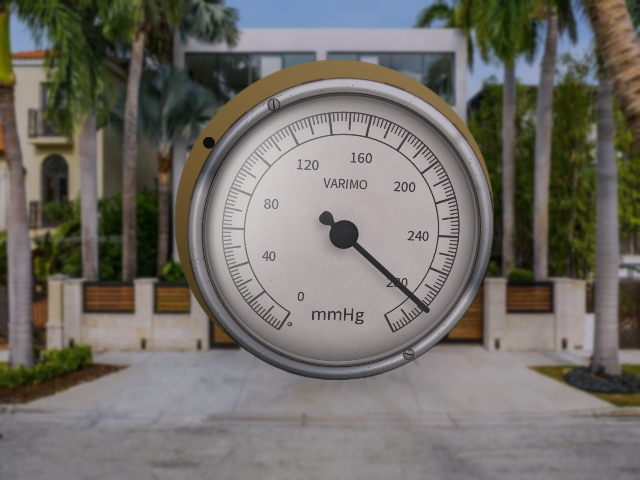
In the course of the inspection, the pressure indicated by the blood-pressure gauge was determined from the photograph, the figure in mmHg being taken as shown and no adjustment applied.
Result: 280 mmHg
